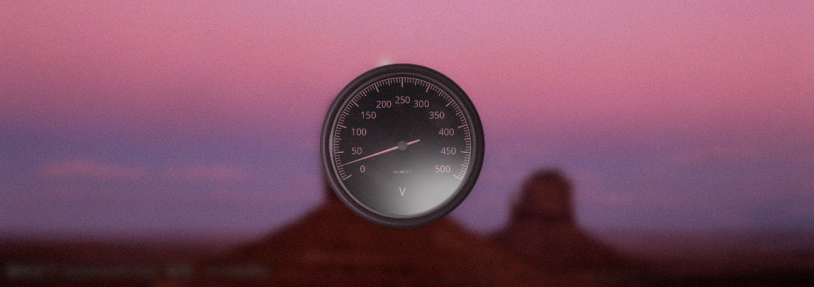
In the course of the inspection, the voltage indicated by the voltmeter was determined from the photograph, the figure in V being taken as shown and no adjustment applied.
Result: 25 V
